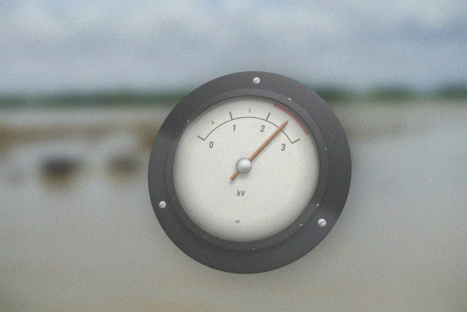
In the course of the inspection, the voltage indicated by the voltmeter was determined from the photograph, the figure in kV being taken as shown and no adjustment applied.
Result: 2.5 kV
